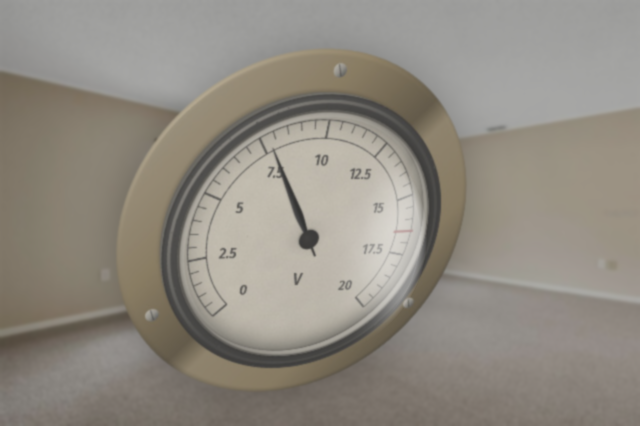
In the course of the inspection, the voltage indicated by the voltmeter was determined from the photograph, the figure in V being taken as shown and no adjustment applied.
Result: 7.75 V
